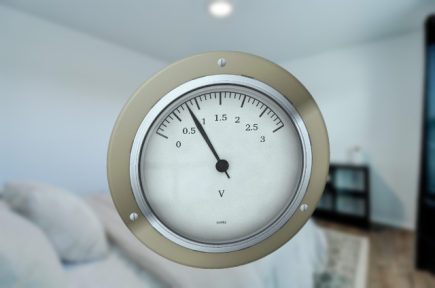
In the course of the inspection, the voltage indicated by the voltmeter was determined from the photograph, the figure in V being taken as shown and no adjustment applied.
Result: 0.8 V
